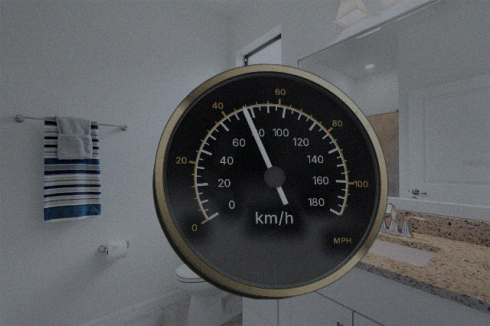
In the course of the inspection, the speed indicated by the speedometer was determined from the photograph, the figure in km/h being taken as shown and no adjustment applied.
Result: 75 km/h
